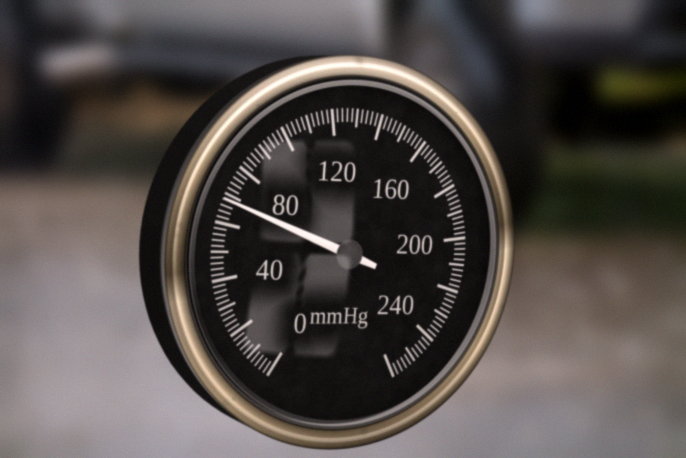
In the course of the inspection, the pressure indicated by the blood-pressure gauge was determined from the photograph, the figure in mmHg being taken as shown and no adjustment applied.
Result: 68 mmHg
